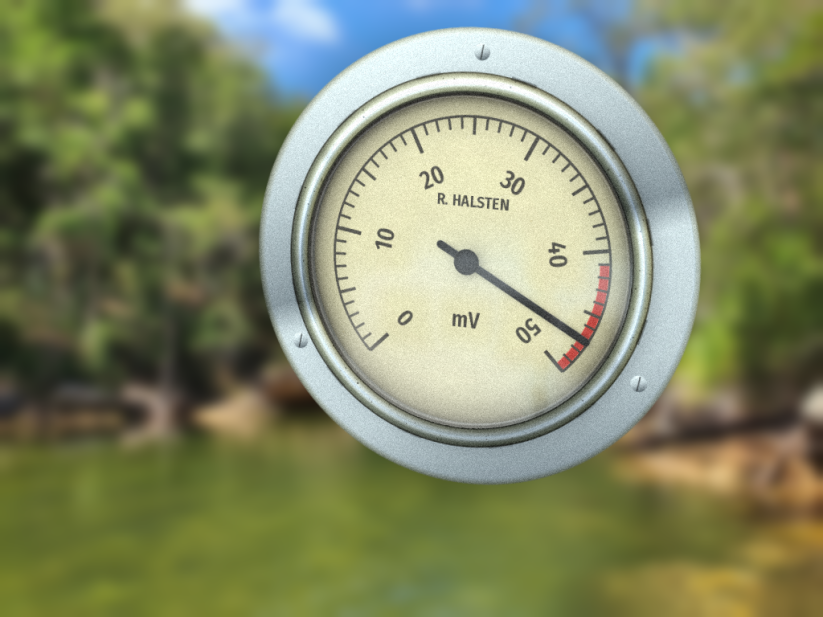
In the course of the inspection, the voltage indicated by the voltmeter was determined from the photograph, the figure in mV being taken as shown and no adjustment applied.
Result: 47 mV
